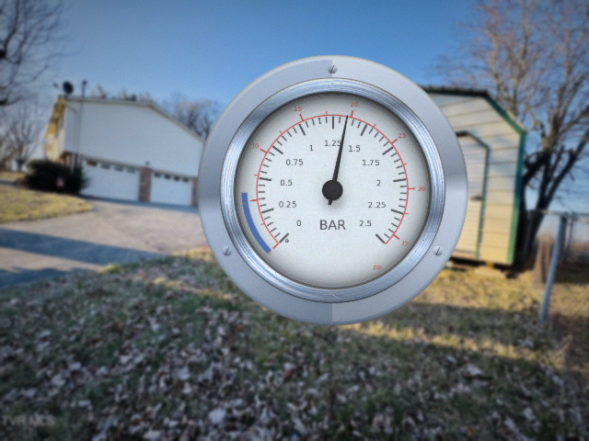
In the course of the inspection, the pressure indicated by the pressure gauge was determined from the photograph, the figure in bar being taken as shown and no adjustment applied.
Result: 1.35 bar
